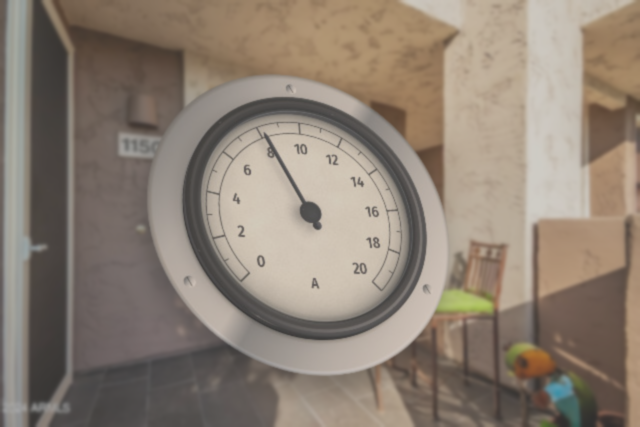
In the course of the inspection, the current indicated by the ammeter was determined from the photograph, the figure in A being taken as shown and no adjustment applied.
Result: 8 A
